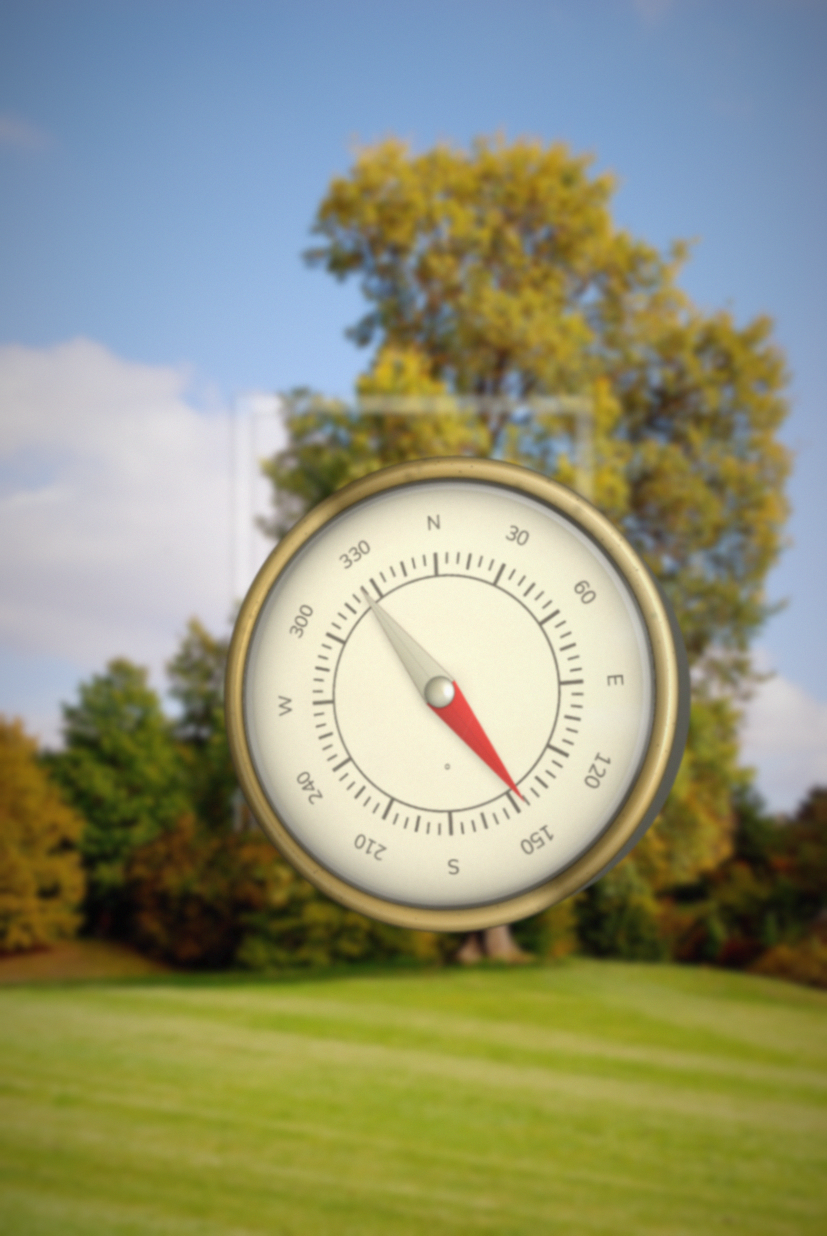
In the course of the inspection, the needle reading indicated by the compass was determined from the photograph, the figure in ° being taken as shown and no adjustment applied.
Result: 145 °
